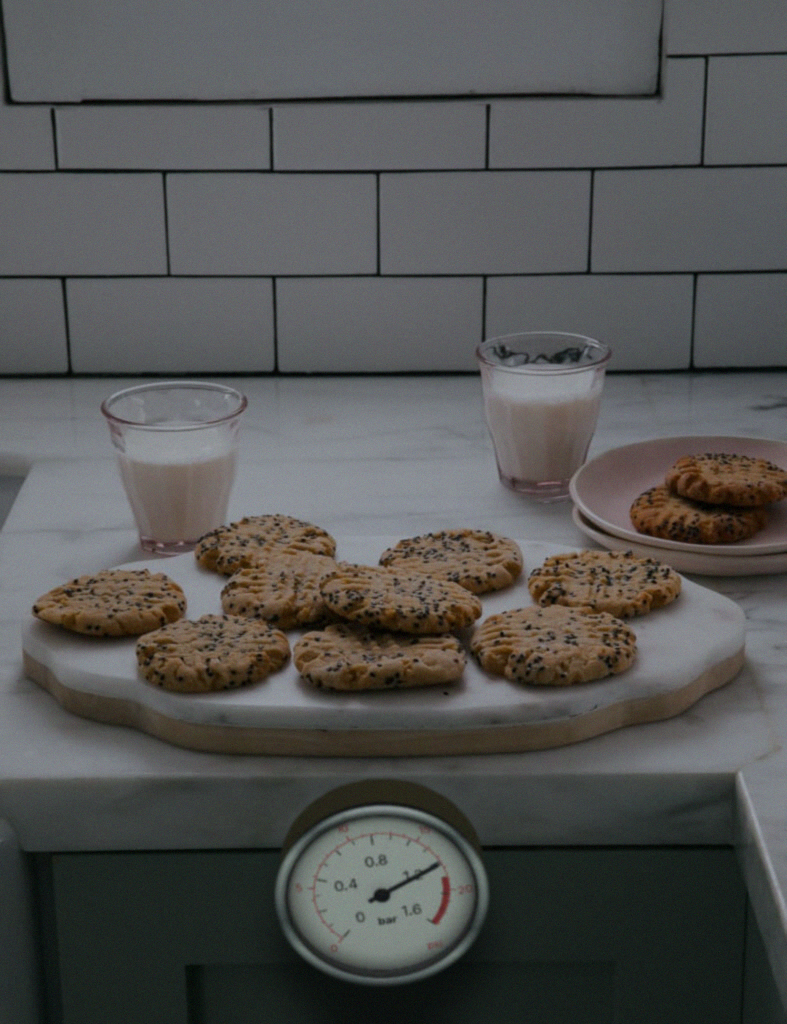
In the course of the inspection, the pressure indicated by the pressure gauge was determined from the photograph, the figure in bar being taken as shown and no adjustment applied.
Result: 1.2 bar
